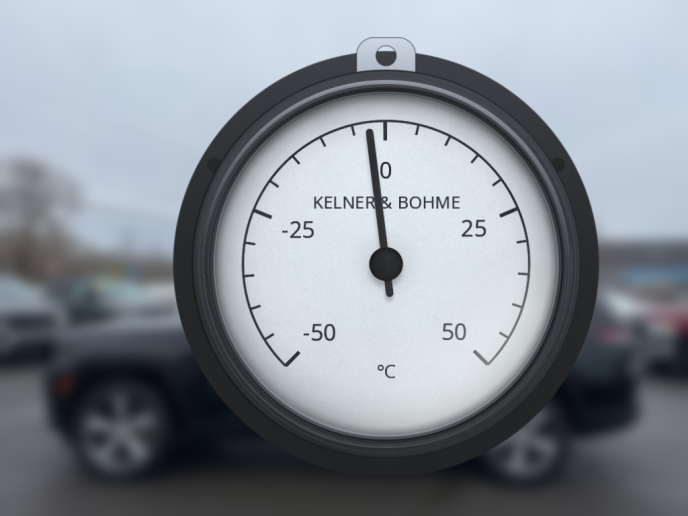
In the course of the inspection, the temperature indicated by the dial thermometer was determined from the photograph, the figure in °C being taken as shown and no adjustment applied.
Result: -2.5 °C
